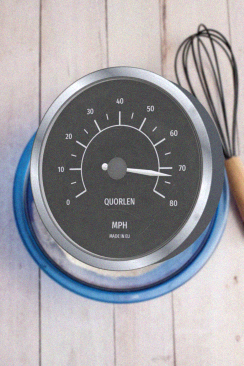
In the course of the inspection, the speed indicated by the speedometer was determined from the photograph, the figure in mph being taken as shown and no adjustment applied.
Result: 72.5 mph
